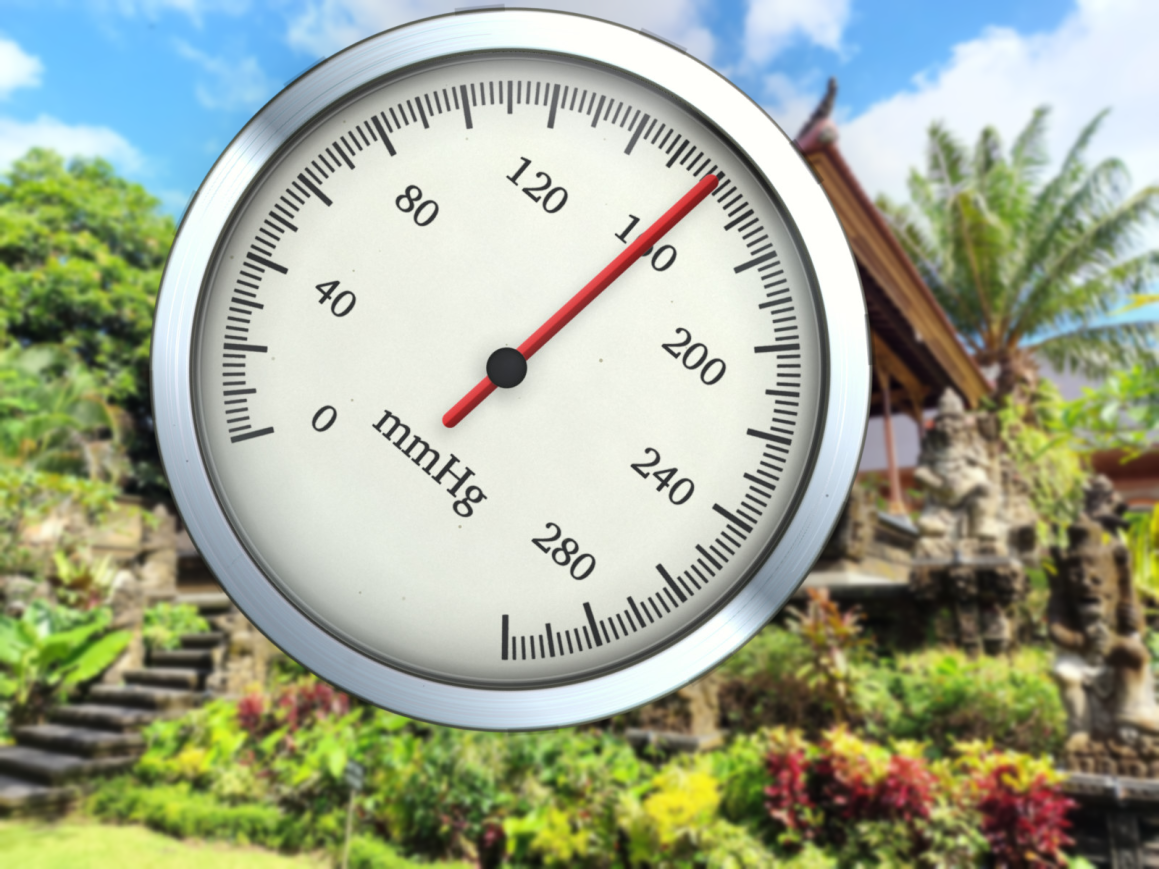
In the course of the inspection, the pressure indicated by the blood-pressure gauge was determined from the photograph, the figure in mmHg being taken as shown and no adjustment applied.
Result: 160 mmHg
